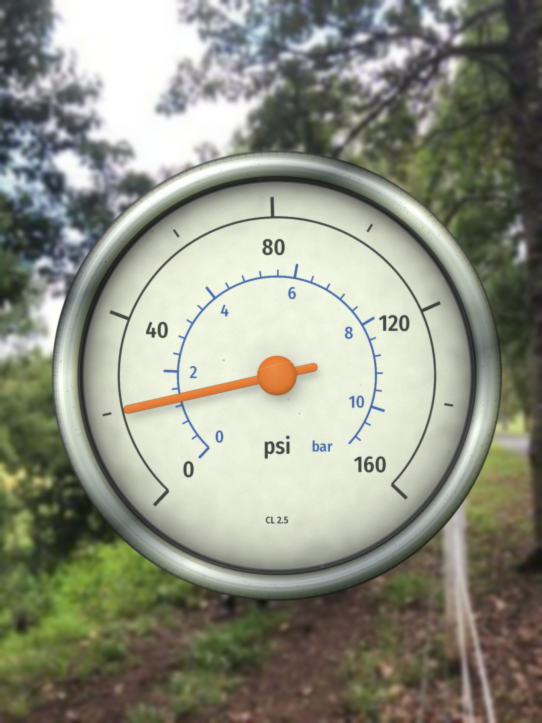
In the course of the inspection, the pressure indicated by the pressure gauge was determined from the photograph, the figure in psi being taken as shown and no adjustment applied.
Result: 20 psi
